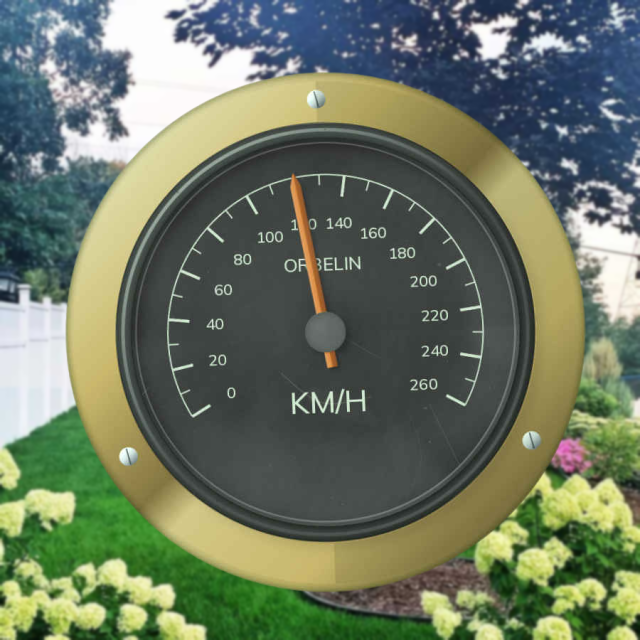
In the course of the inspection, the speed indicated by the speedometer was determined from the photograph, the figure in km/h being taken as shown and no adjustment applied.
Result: 120 km/h
